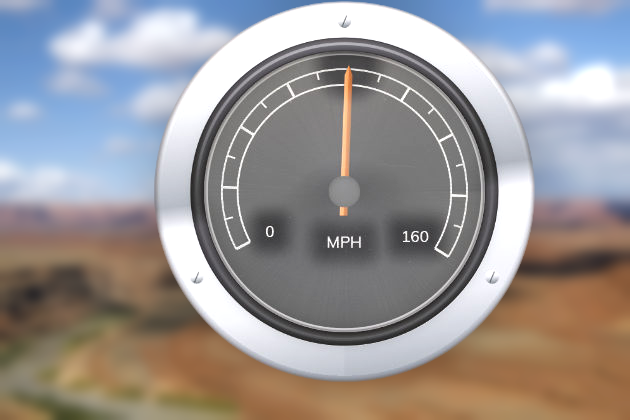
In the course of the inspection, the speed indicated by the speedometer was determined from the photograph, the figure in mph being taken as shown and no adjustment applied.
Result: 80 mph
